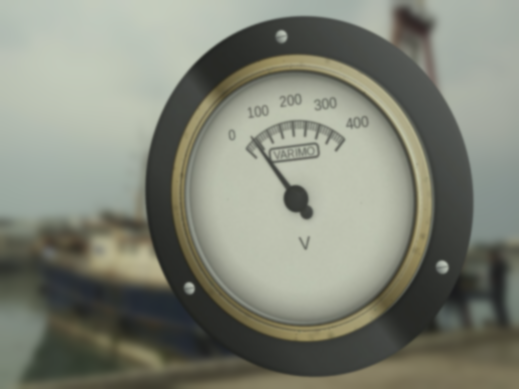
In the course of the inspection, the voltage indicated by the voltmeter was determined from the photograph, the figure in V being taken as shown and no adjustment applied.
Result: 50 V
